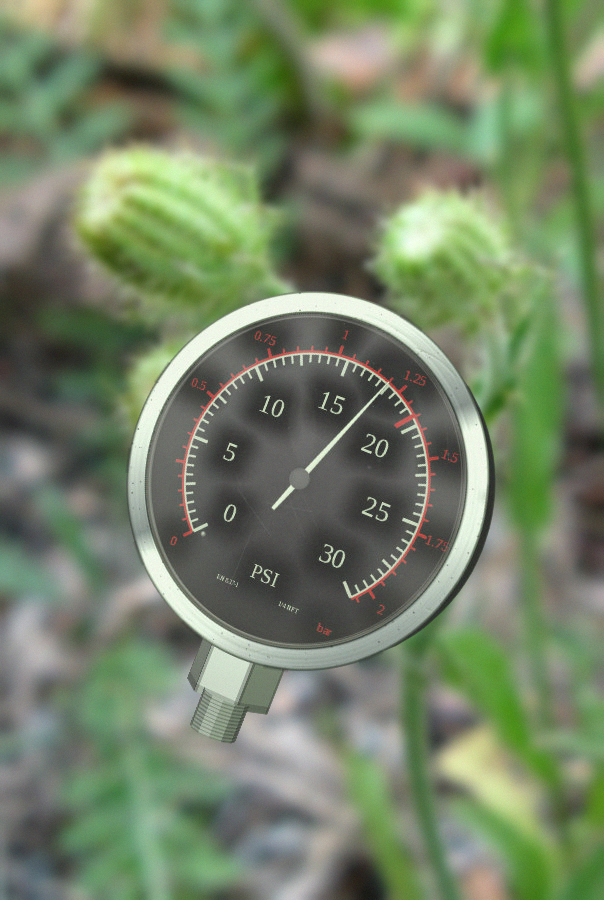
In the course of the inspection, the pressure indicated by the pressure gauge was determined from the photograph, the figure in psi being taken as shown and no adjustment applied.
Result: 17.5 psi
